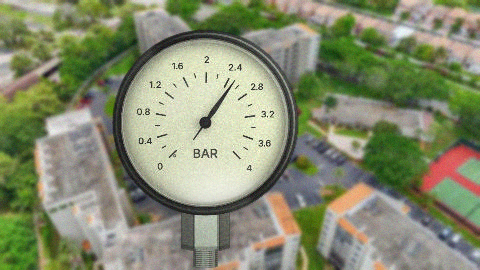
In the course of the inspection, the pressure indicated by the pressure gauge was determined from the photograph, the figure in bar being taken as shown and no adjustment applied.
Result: 2.5 bar
